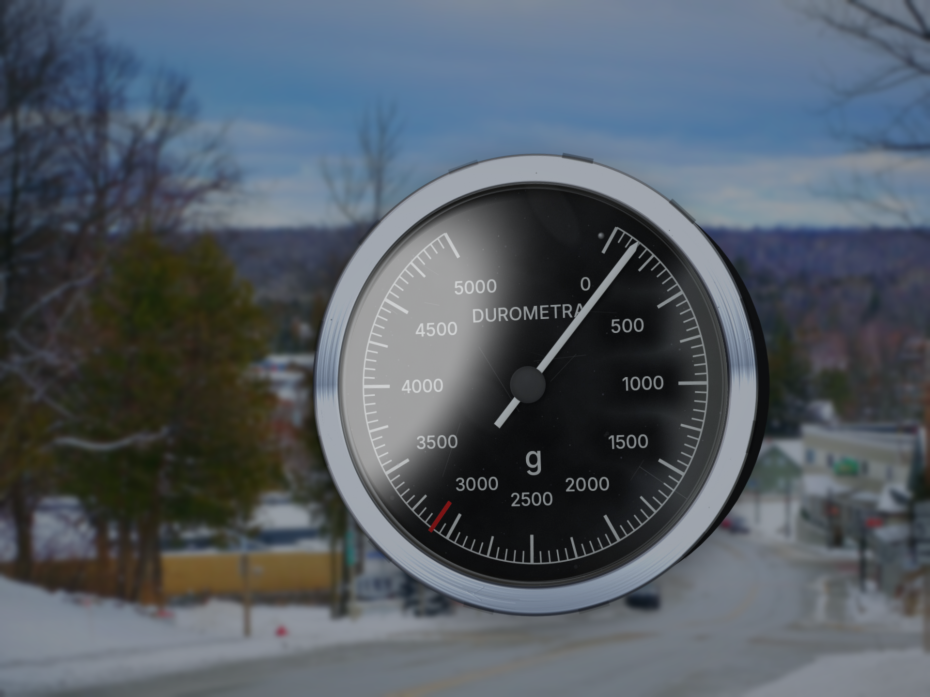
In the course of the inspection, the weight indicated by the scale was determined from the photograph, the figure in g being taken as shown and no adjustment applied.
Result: 150 g
